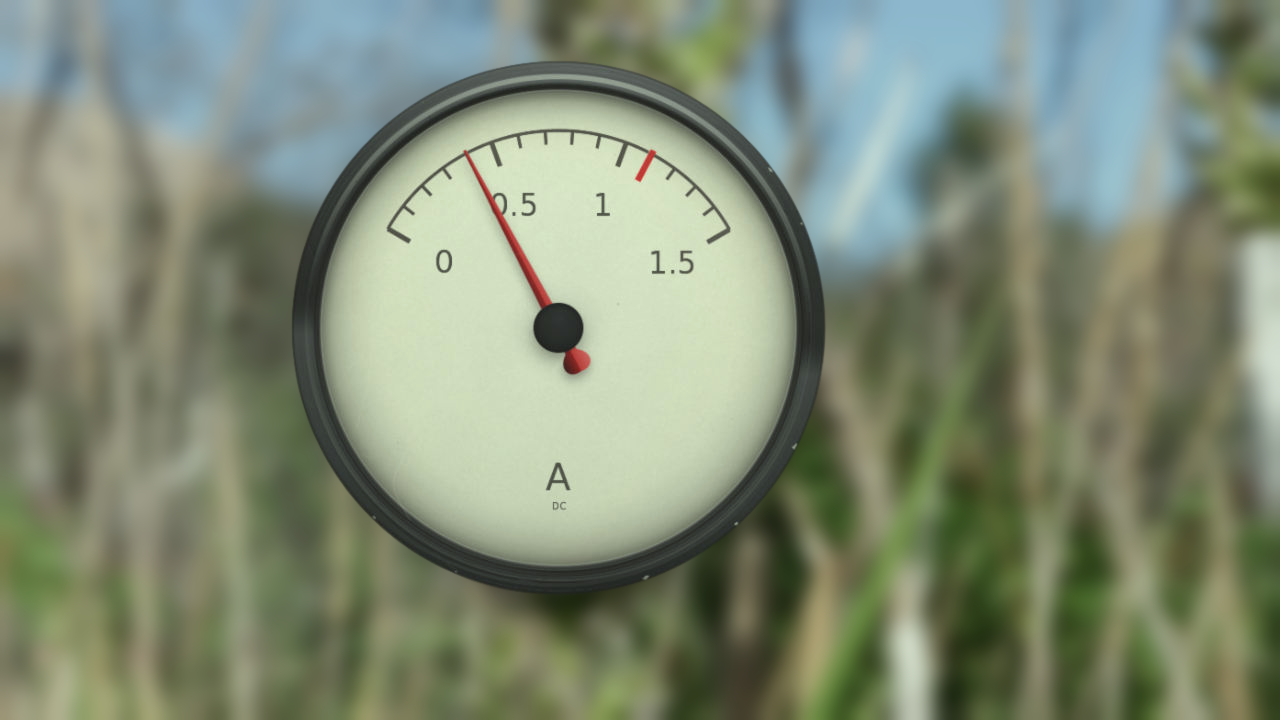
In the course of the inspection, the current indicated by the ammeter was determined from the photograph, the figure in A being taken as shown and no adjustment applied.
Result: 0.4 A
